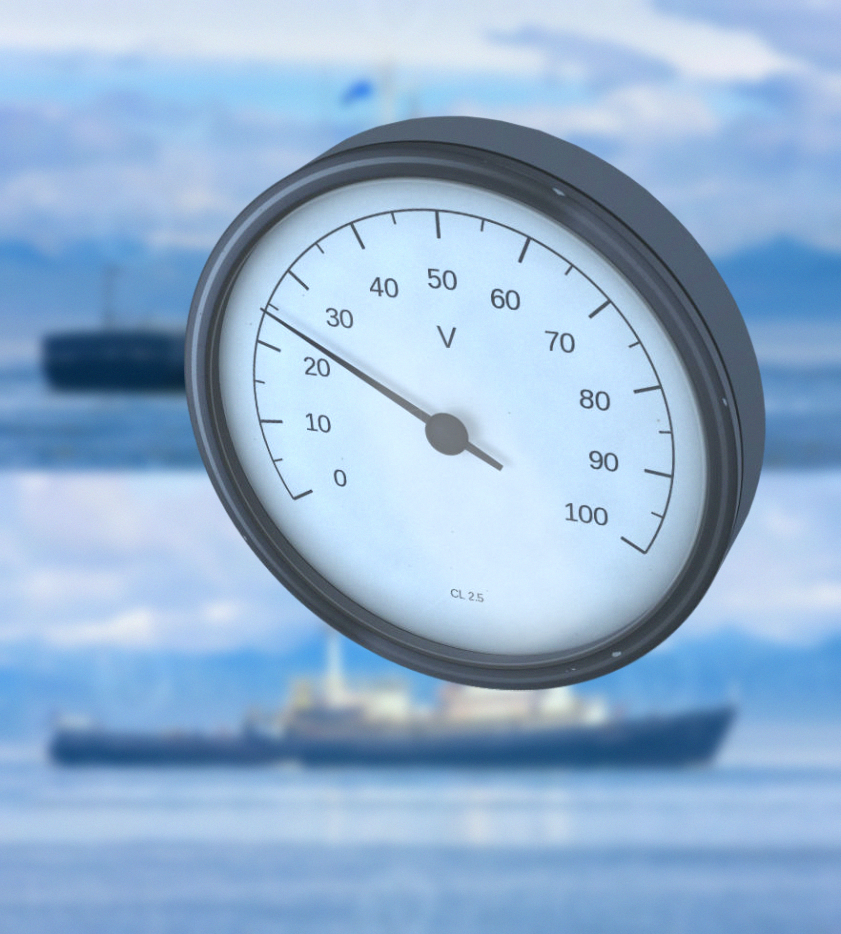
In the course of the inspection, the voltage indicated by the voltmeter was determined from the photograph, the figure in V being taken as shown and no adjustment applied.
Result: 25 V
